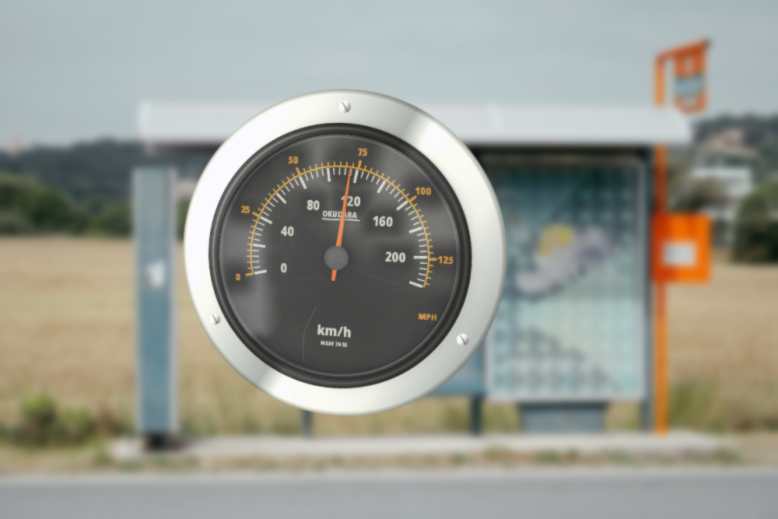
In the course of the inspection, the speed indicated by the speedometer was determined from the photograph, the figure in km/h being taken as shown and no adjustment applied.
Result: 116 km/h
